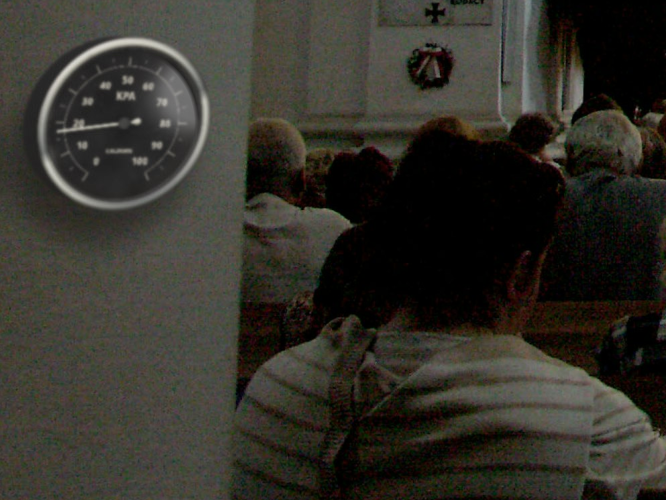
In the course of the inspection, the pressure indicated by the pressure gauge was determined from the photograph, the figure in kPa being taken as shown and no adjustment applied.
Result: 17.5 kPa
